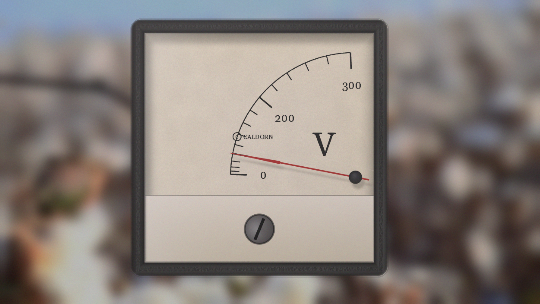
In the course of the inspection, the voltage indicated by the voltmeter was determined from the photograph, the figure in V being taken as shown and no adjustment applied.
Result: 100 V
